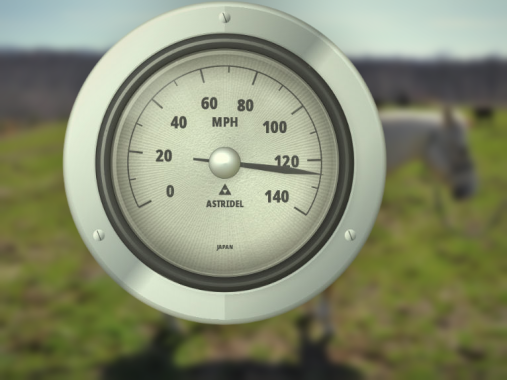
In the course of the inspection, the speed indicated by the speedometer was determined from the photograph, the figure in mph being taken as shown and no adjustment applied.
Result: 125 mph
